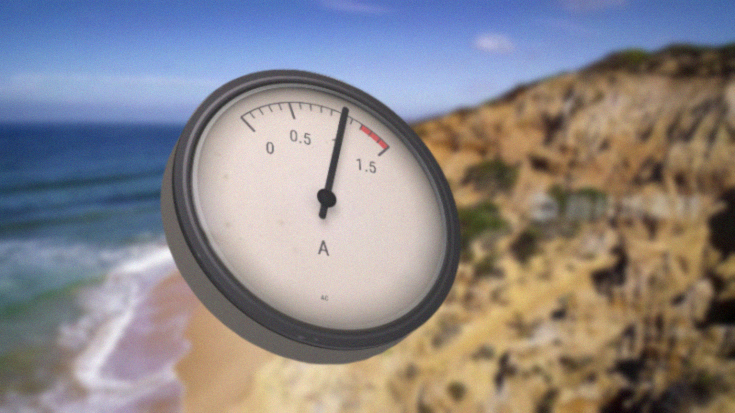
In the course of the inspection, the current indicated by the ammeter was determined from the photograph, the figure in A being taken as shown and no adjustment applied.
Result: 1 A
